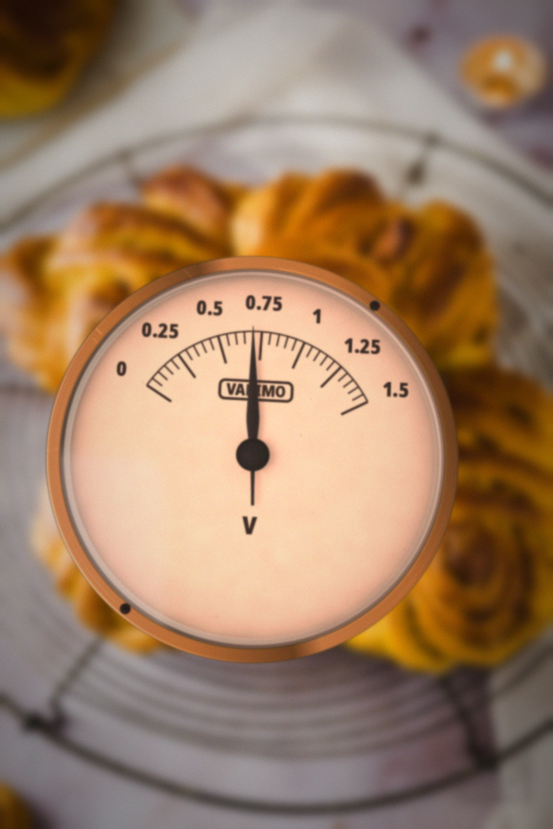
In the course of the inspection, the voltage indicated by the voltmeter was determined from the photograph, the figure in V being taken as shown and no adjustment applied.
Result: 0.7 V
